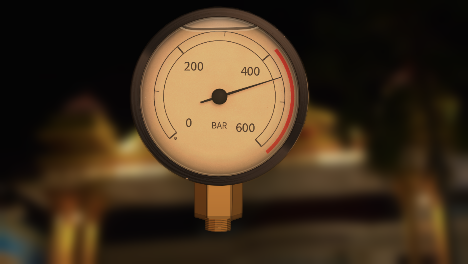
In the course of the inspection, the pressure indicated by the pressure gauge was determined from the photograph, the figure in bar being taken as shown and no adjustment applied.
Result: 450 bar
